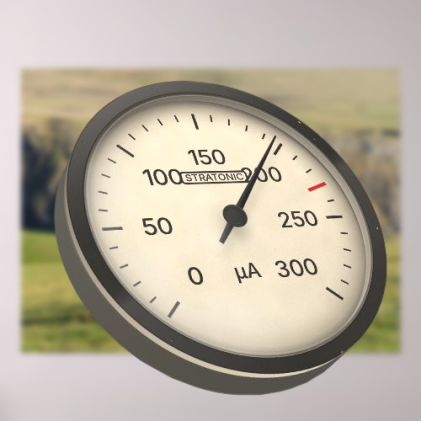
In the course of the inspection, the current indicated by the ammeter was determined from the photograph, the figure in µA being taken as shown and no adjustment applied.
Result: 195 µA
